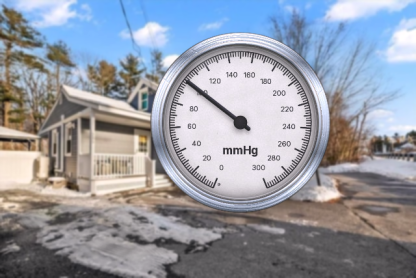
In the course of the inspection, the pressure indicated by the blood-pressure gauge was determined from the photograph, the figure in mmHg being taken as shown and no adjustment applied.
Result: 100 mmHg
